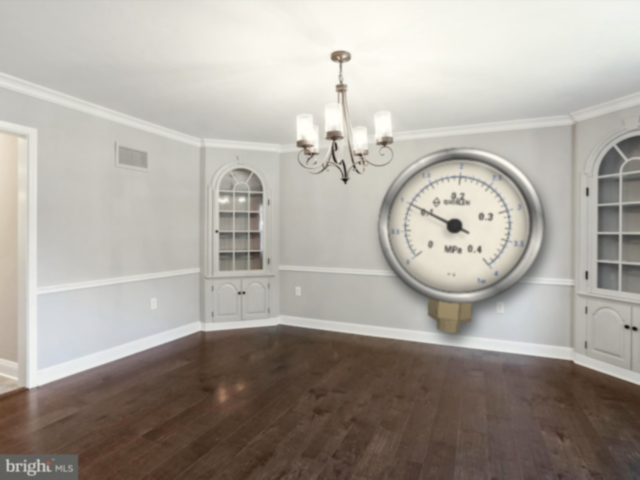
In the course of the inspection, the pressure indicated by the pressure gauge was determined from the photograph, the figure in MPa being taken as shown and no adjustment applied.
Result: 0.1 MPa
